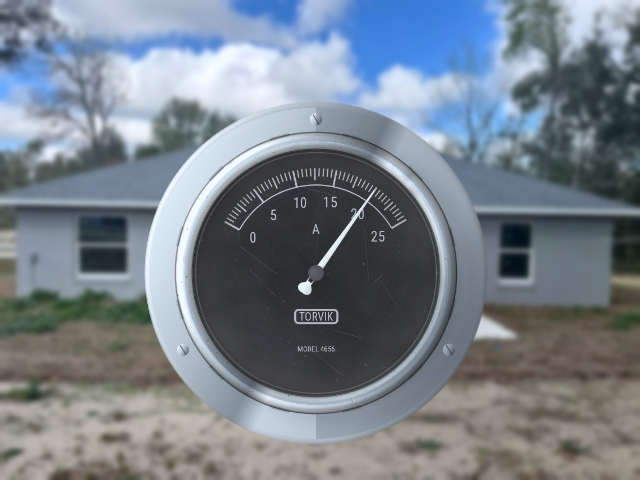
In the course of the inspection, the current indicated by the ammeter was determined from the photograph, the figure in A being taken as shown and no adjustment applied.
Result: 20 A
